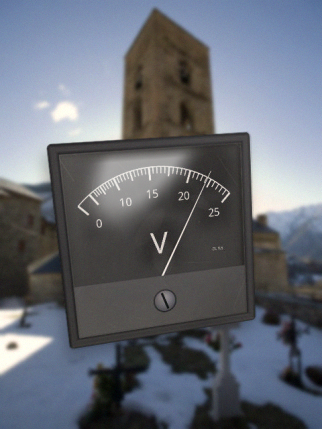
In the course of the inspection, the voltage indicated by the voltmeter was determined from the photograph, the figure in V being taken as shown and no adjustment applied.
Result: 22 V
